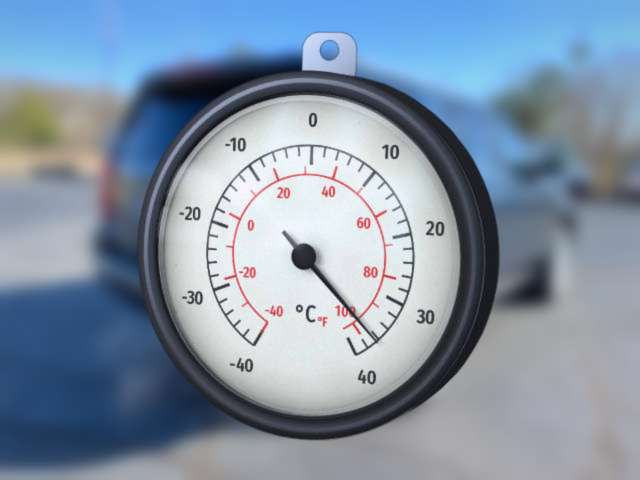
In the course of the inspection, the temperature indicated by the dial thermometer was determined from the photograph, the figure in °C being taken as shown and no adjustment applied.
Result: 36 °C
